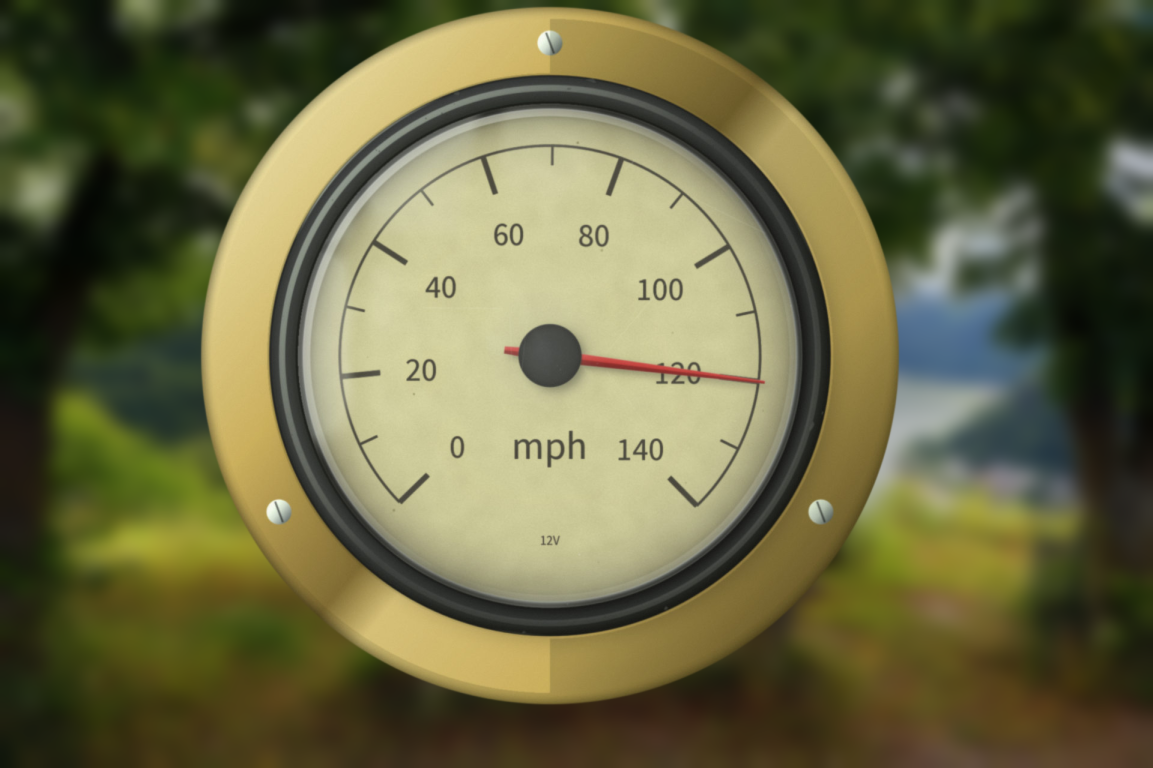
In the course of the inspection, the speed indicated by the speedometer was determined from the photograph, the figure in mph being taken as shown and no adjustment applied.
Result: 120 mph
